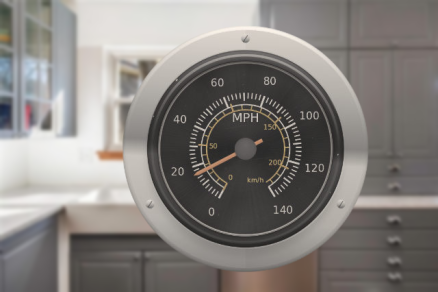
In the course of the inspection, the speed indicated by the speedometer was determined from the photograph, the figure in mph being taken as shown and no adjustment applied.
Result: 16 mph
